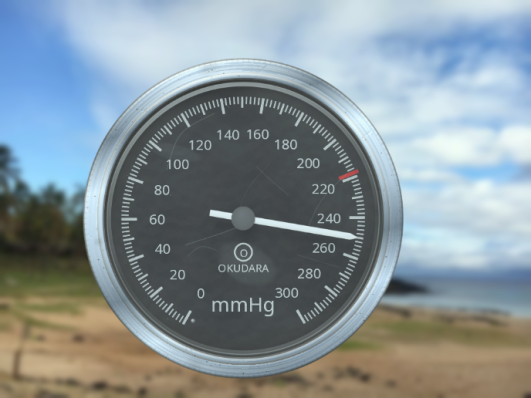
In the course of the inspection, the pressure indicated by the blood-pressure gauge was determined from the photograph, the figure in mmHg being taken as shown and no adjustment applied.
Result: 250 mmHg
